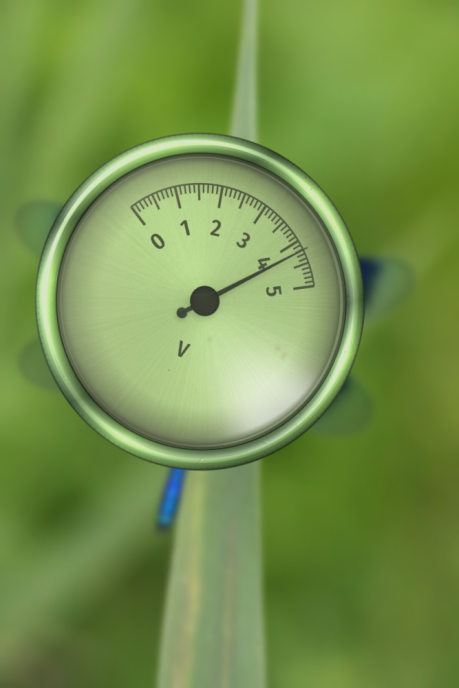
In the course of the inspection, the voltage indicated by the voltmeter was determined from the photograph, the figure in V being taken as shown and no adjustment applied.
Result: 4.2 V
